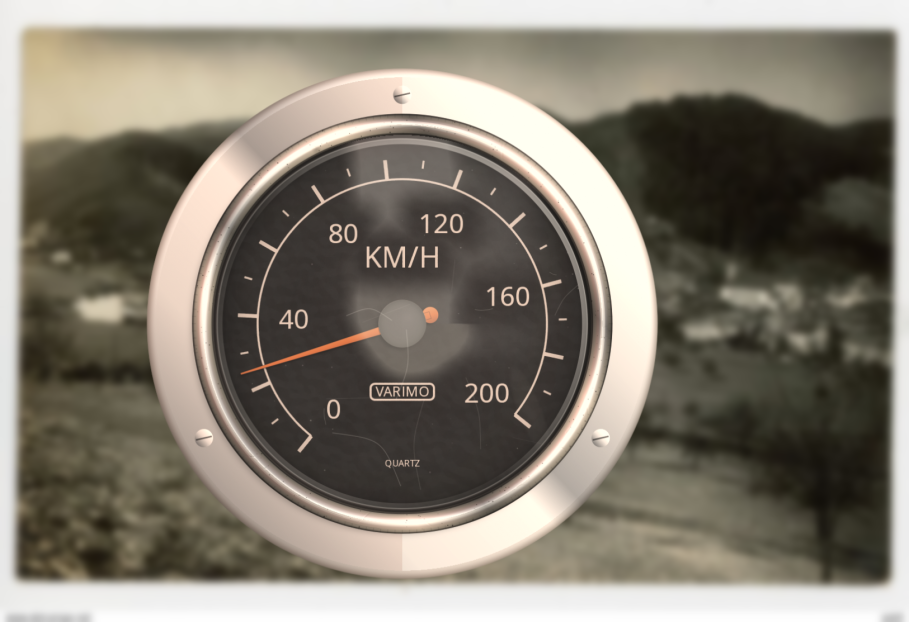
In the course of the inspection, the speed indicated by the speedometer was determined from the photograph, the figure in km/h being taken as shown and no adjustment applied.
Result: 25 km/h
